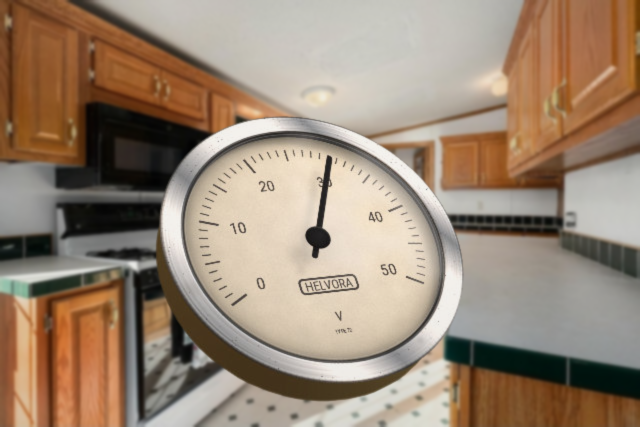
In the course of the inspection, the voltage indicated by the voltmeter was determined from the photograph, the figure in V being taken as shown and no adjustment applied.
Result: 30 V
